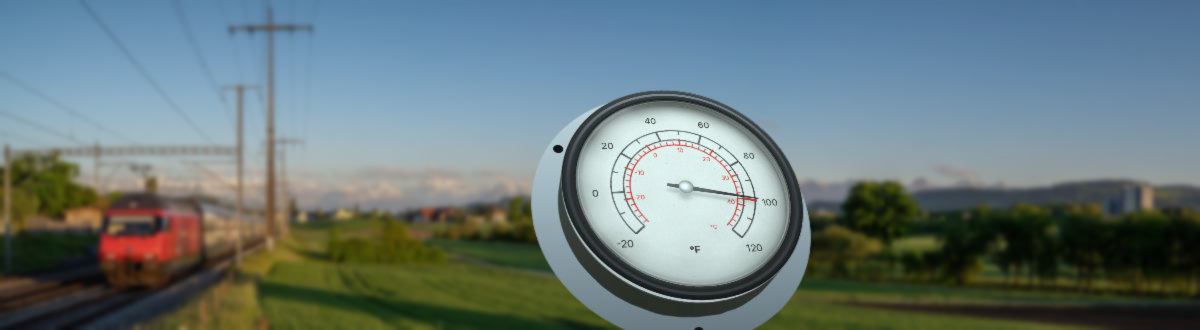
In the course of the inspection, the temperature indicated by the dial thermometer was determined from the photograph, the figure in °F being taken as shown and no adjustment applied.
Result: 100 °F
